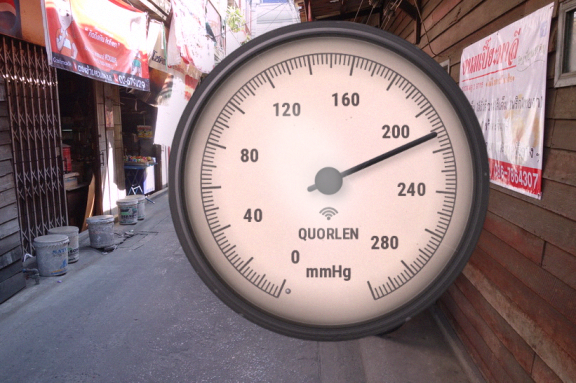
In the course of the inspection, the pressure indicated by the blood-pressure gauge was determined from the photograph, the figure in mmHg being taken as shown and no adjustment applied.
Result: 212 mmHg
